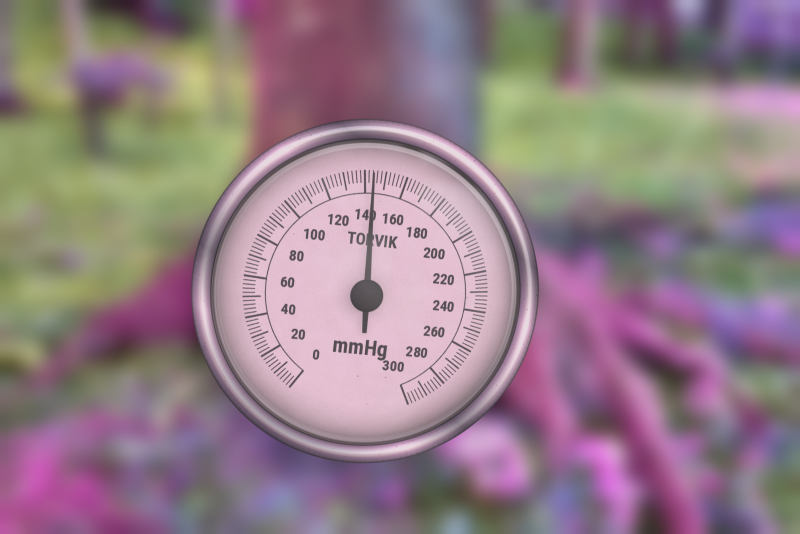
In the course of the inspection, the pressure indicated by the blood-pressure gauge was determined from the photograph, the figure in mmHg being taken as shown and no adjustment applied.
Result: 144 mmHg
